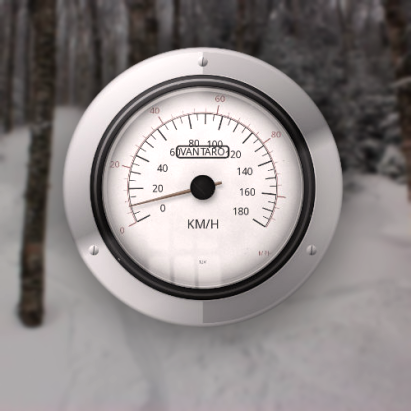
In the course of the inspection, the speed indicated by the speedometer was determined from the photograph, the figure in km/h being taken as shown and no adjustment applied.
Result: 10 km/h
